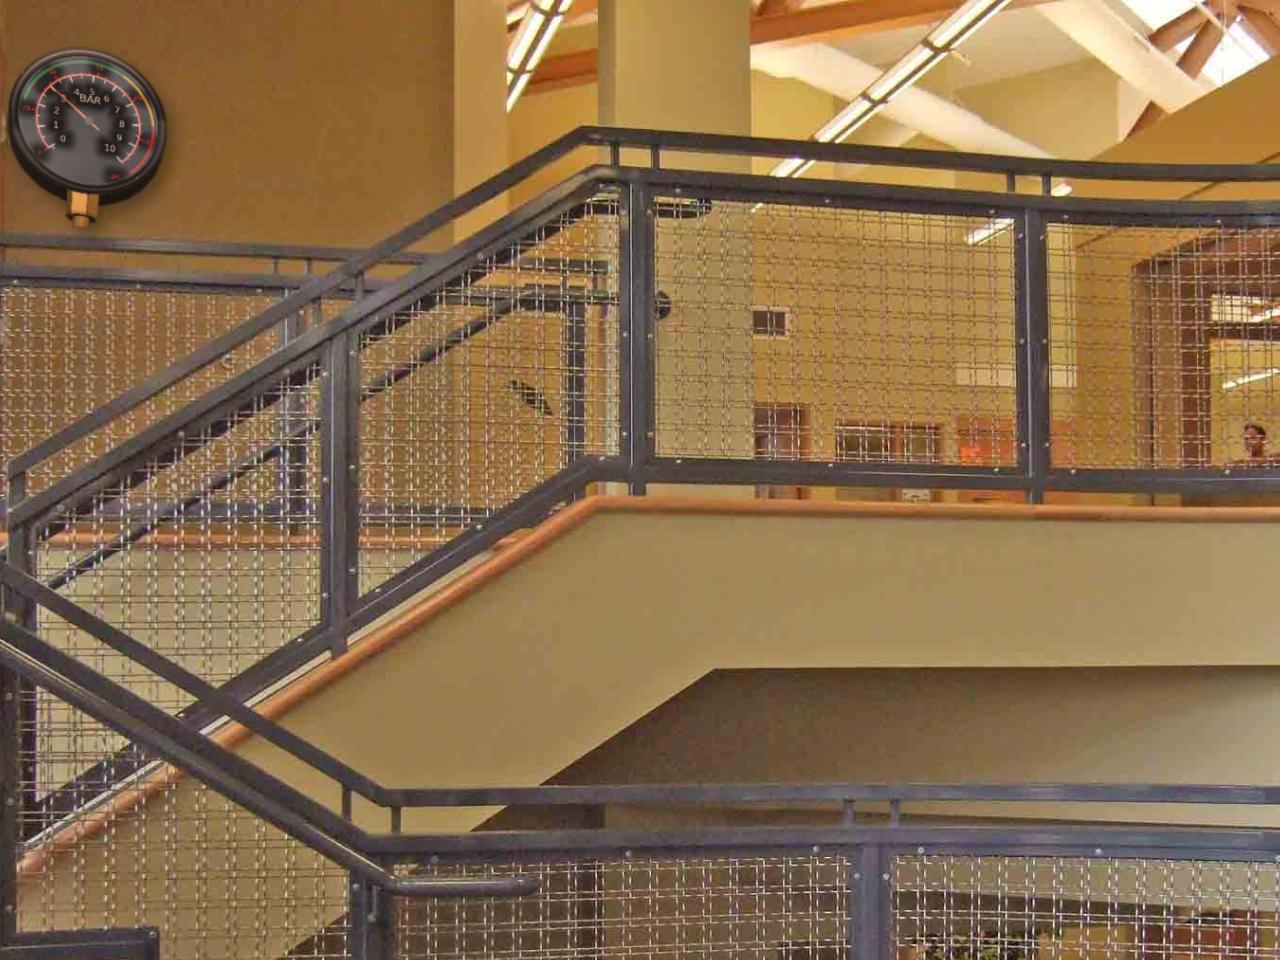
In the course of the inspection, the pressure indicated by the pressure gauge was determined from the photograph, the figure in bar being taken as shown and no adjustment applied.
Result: 3 bar
